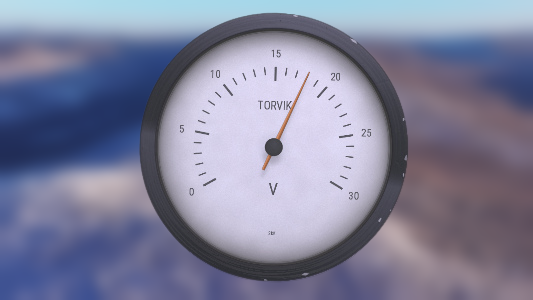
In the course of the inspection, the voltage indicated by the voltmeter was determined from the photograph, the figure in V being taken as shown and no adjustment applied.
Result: 18 V
